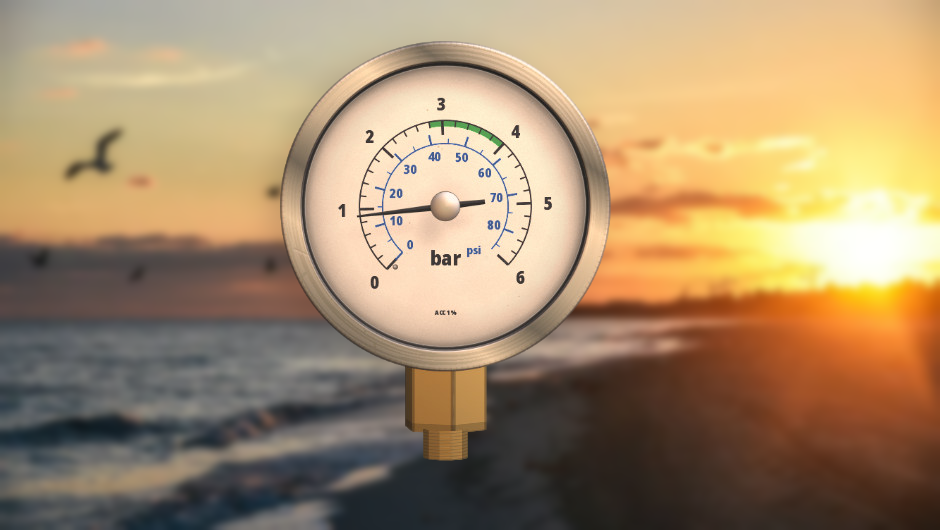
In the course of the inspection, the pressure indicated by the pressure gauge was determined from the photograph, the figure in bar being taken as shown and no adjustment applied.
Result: 0.9 bar
